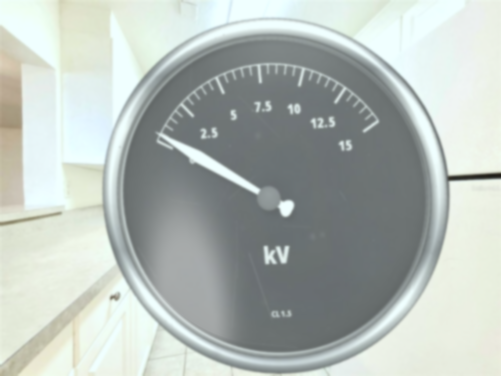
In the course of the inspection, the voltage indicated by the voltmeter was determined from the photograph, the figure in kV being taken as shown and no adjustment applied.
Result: 0.5 kV
